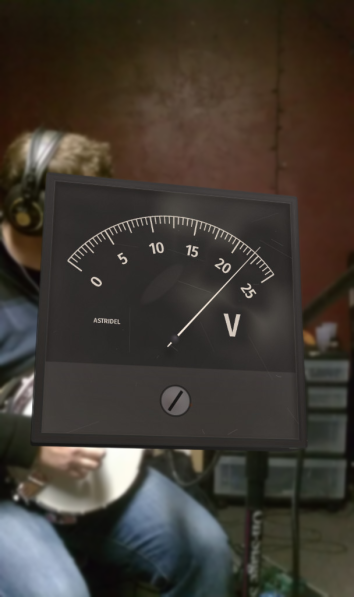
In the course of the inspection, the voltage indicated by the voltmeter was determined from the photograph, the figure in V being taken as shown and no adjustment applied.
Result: 22 V
